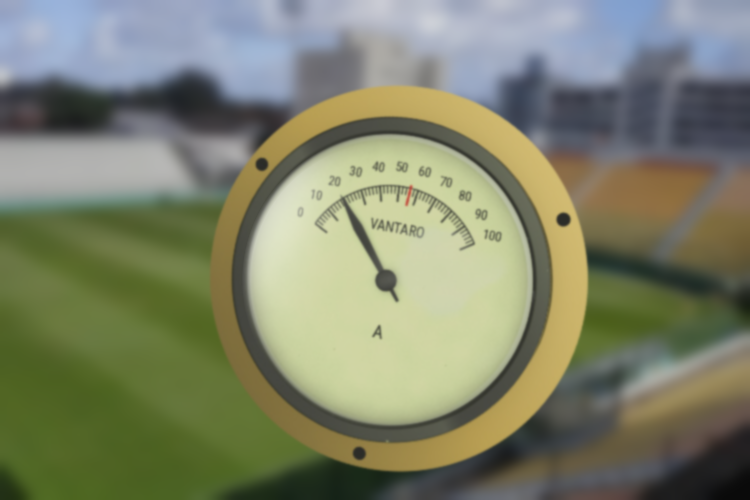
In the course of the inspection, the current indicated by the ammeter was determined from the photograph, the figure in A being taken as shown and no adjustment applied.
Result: 20 A
